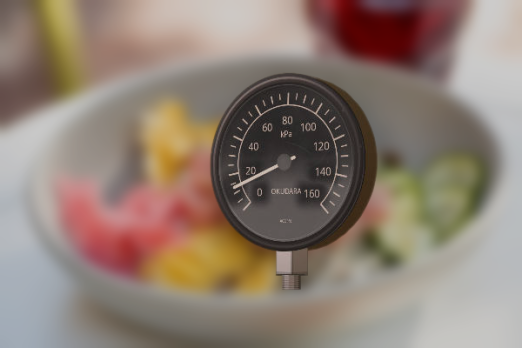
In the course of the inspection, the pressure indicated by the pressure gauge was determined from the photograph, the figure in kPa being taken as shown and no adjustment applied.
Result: 12.5 kPa
